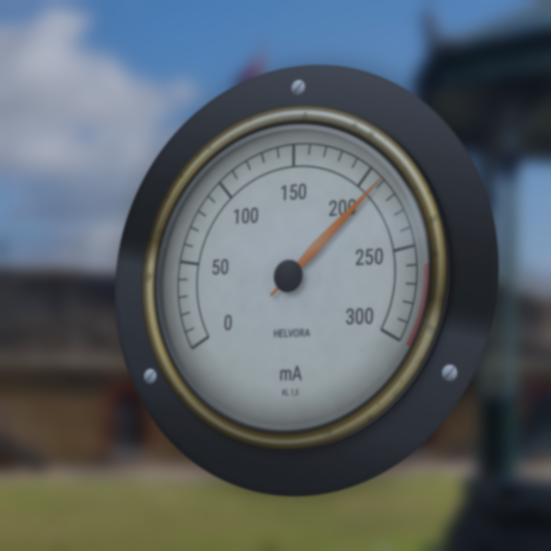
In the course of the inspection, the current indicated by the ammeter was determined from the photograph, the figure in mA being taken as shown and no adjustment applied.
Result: 210 mA
